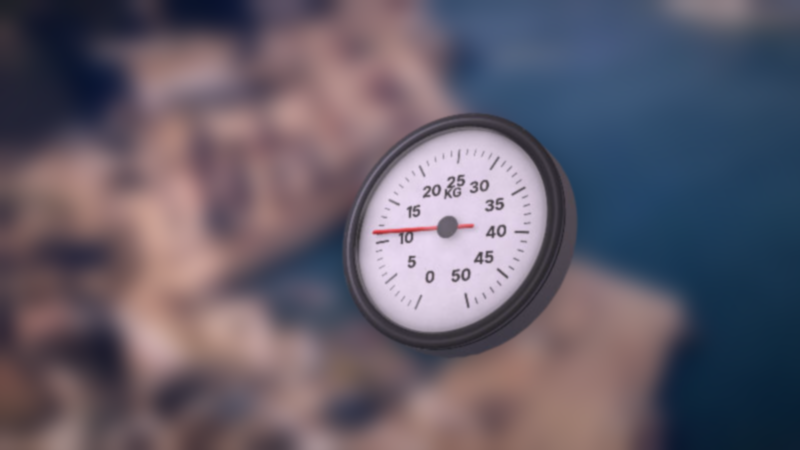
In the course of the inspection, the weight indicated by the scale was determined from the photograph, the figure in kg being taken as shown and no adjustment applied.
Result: 11 kg
